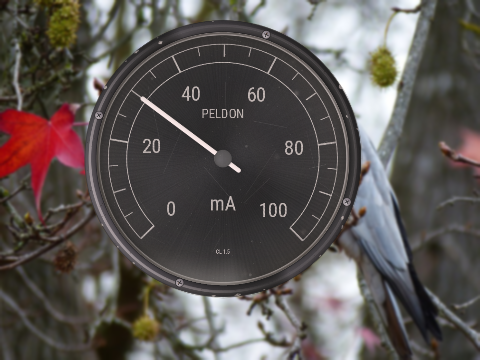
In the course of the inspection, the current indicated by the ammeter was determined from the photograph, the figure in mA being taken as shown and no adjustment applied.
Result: 30 mA
